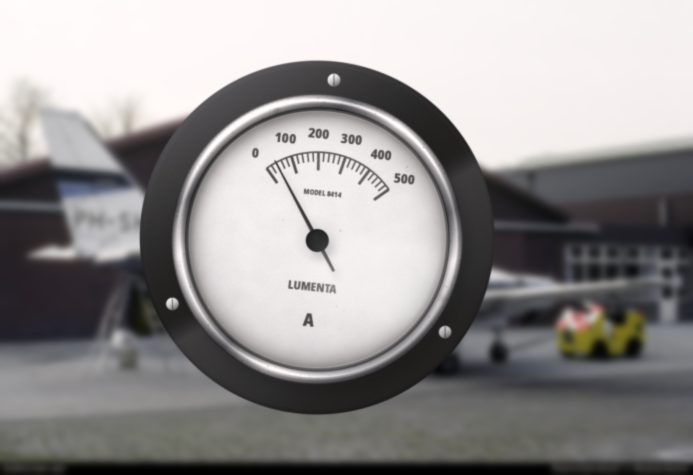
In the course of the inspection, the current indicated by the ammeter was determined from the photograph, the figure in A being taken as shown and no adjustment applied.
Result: 40 A
